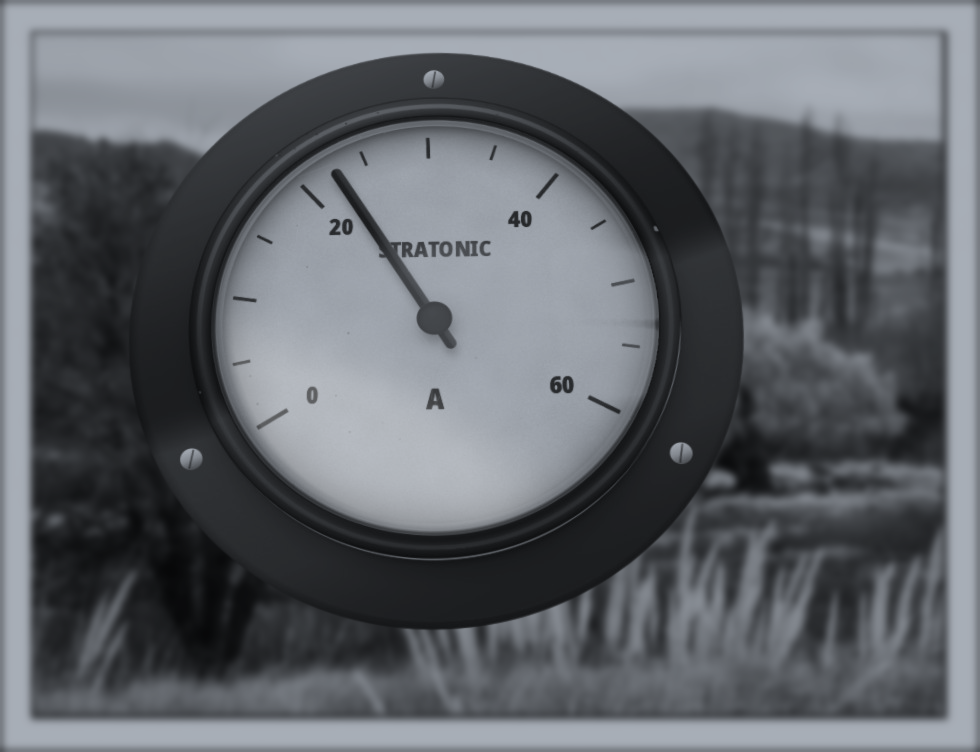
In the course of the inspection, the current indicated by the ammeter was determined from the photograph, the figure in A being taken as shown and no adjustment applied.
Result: 22.5 A
